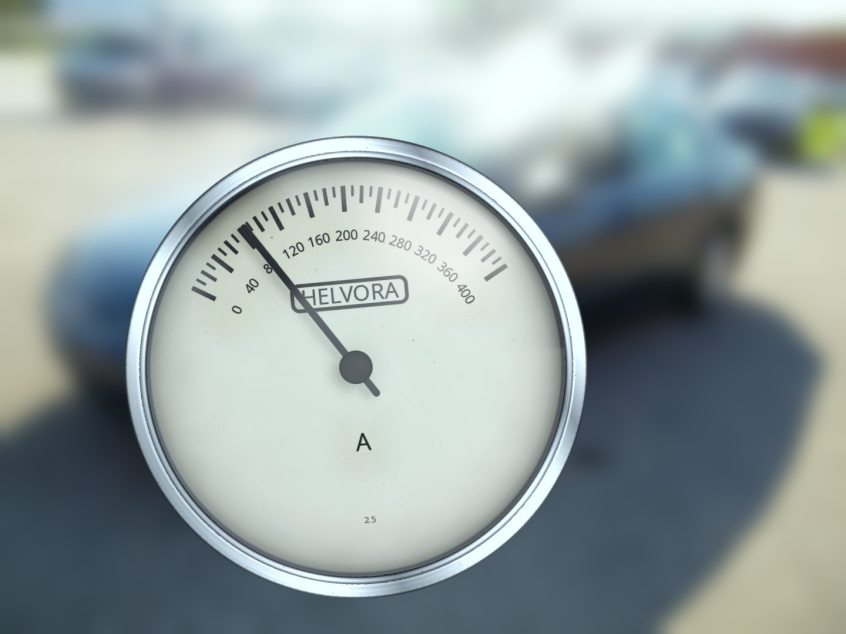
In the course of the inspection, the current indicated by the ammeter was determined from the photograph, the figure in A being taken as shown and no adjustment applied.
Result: 85 A
